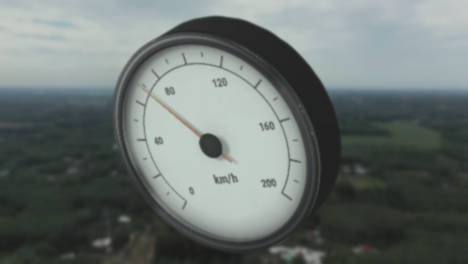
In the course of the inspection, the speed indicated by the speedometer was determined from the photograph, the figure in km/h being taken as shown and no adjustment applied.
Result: 70 km/h
